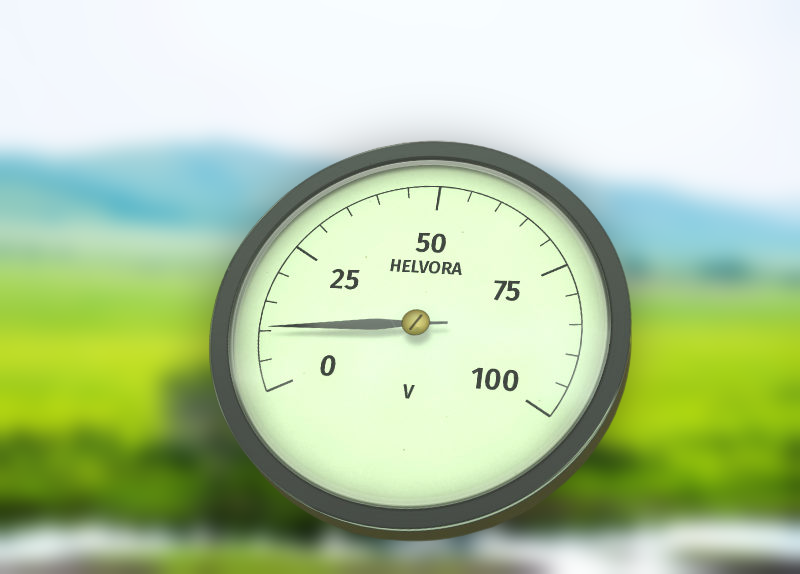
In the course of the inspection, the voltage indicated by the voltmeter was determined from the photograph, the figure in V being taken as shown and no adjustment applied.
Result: 10 V
